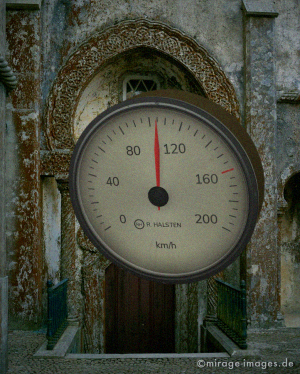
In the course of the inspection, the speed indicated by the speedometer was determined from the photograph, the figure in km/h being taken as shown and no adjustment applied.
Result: 105 km/h
